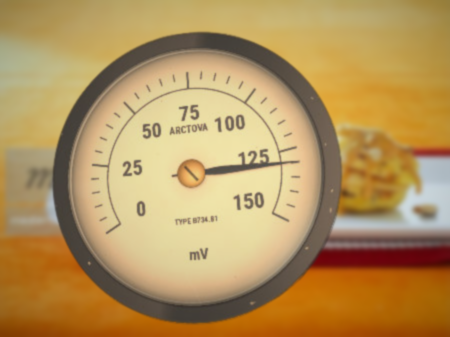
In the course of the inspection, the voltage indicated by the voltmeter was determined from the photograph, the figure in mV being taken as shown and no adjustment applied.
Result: 130 mV
